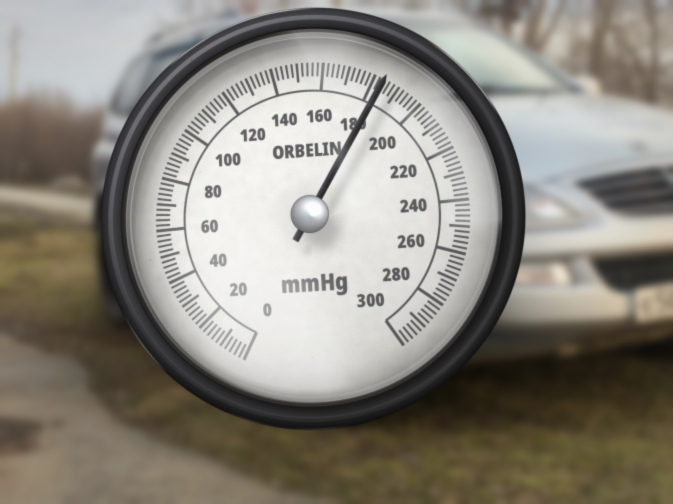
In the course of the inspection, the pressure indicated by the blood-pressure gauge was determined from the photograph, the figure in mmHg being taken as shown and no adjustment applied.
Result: 184 mmHg
